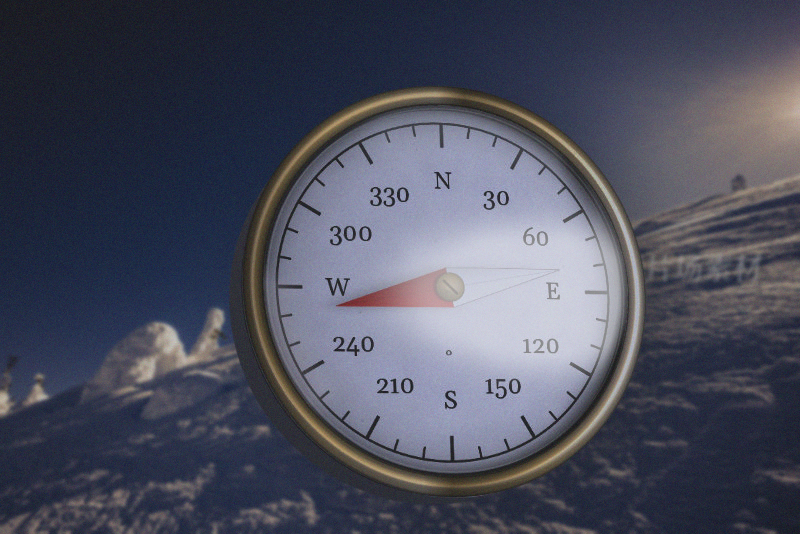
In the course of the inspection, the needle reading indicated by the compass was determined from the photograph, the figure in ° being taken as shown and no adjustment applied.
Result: 260 °
